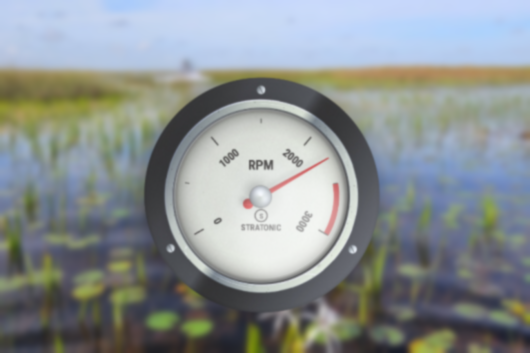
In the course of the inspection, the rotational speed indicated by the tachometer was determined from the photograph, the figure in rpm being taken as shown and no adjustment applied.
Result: 2250 rpm
